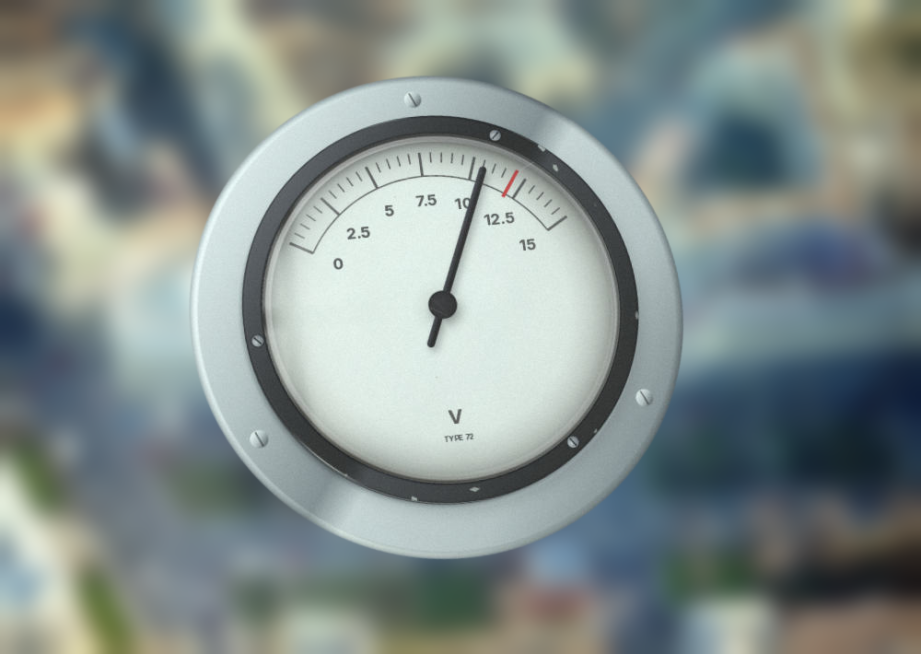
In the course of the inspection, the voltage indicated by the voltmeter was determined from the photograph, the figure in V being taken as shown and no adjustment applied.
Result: 10.5 V
